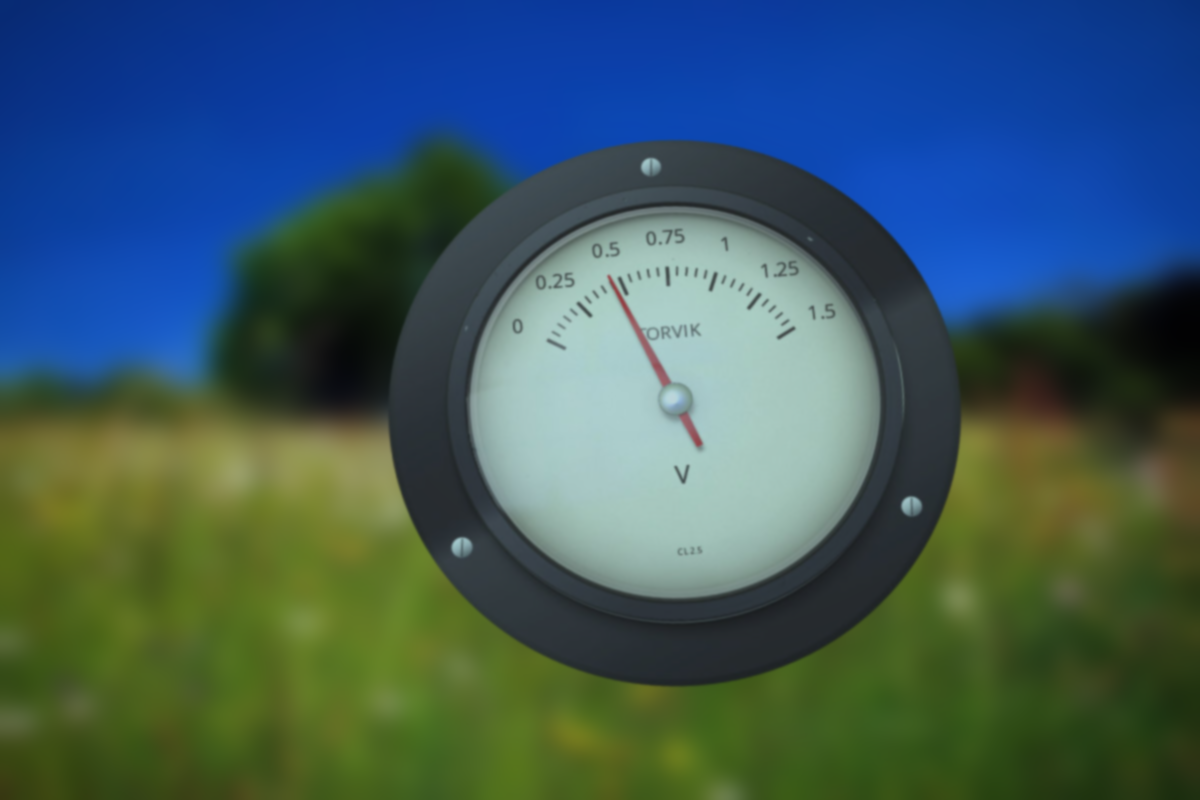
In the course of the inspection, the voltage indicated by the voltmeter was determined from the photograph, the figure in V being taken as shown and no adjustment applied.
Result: 0.45 V
